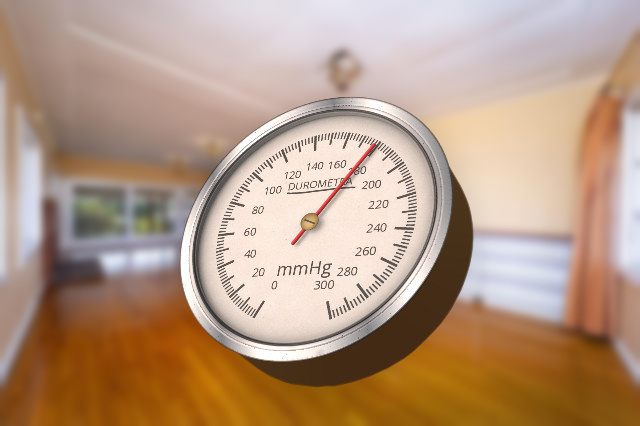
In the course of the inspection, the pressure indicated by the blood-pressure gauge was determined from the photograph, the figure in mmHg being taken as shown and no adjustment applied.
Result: 180 mmHg
